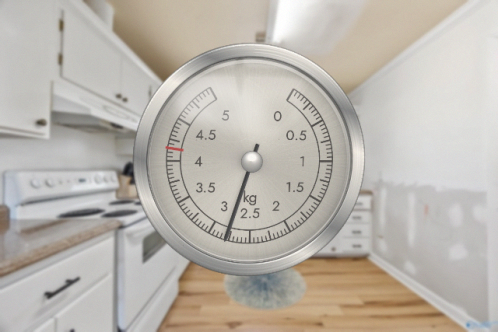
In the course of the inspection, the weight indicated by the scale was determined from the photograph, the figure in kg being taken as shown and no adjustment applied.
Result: 2.8 kg
